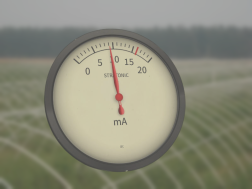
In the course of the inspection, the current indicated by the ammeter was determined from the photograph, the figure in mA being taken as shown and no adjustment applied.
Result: 9 mA
